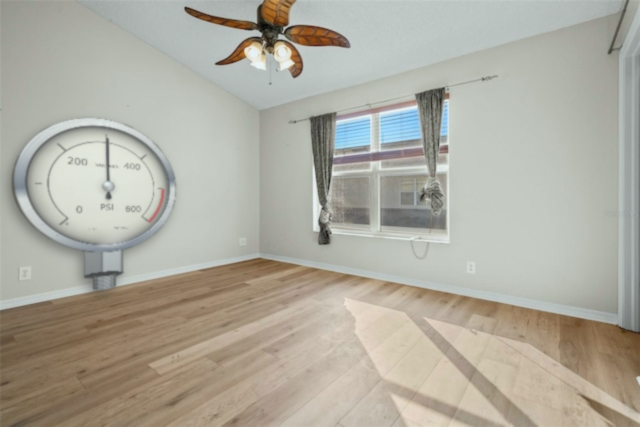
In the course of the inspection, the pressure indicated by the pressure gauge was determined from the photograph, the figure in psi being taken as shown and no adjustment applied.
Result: 300 psi
